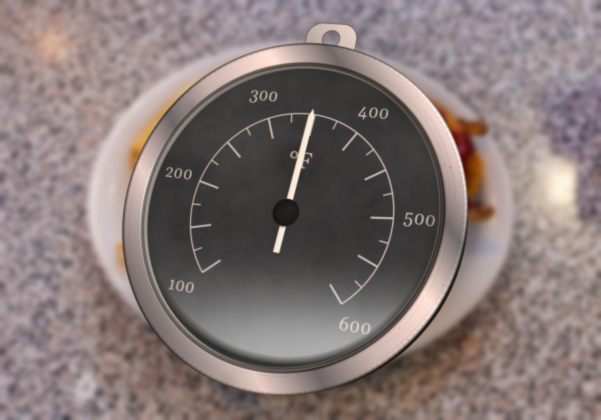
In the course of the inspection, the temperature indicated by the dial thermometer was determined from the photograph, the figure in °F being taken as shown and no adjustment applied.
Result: 350 °F
